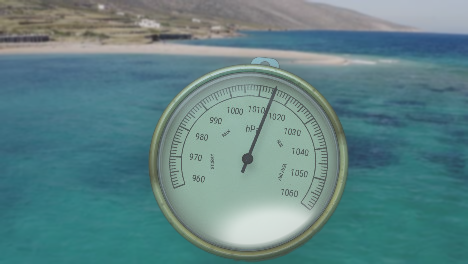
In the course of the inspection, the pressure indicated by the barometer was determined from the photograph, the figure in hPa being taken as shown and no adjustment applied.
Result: 1015 hPa
